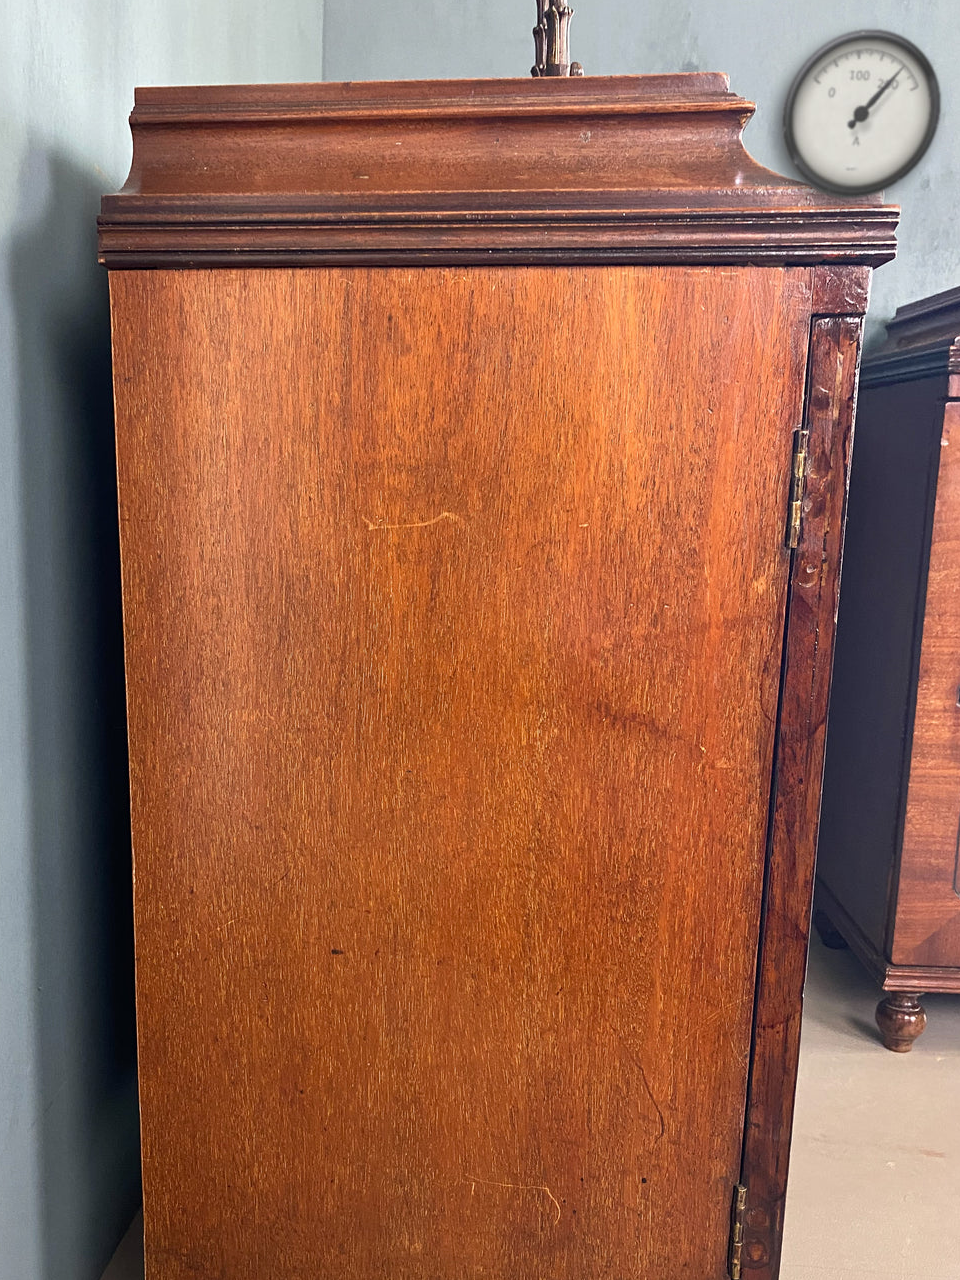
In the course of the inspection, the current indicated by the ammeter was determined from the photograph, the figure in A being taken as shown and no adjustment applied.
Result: 200 A
